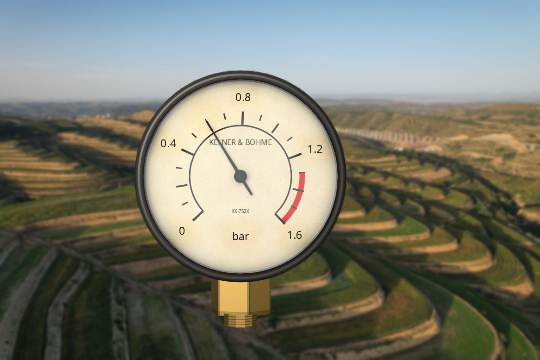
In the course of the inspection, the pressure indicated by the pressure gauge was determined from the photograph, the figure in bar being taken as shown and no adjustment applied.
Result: 0.6 bar
